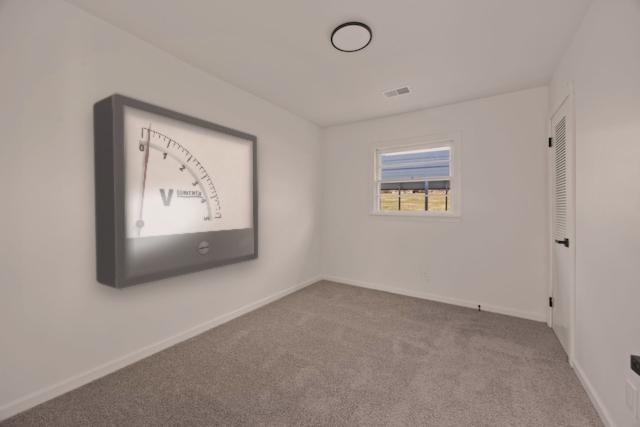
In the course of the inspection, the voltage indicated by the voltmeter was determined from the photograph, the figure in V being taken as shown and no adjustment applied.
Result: 0.2 V
